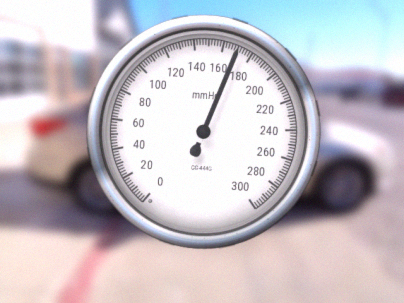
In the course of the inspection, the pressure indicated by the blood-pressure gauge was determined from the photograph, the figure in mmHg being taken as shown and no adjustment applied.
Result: 170 mmHg
